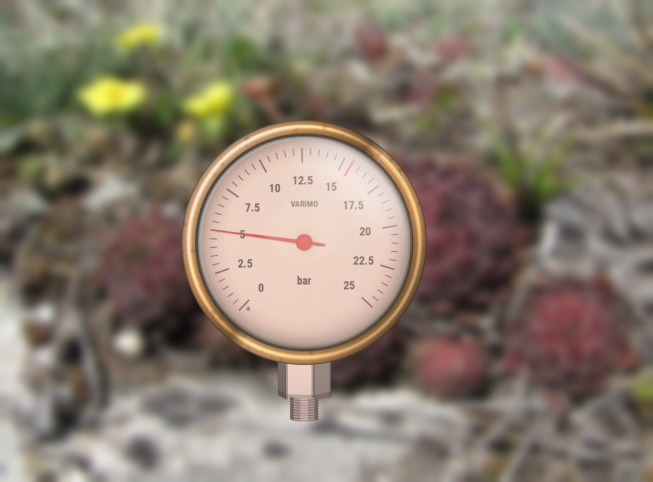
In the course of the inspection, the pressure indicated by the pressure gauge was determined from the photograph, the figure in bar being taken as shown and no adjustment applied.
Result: 5 bar
